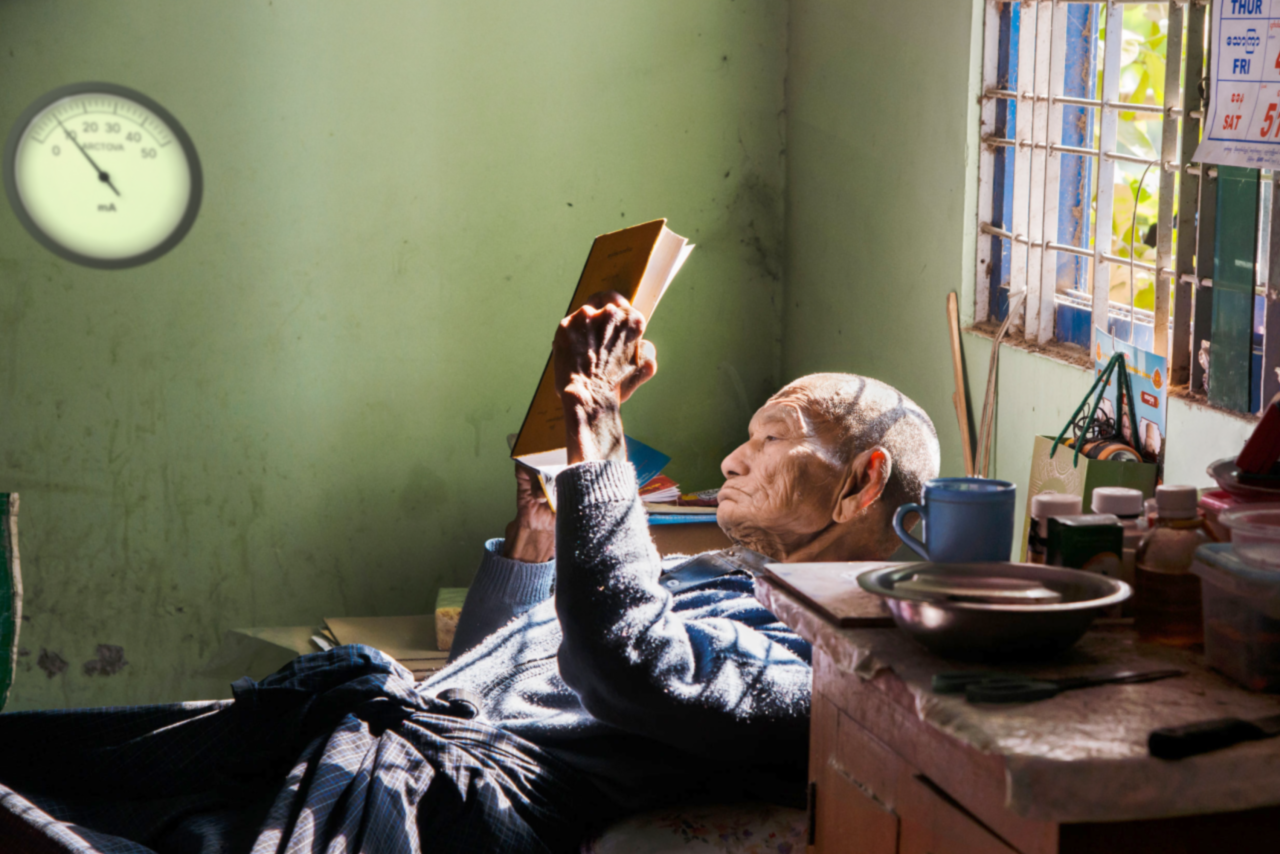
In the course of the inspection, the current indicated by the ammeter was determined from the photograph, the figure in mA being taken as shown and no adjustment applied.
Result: 10 mA
